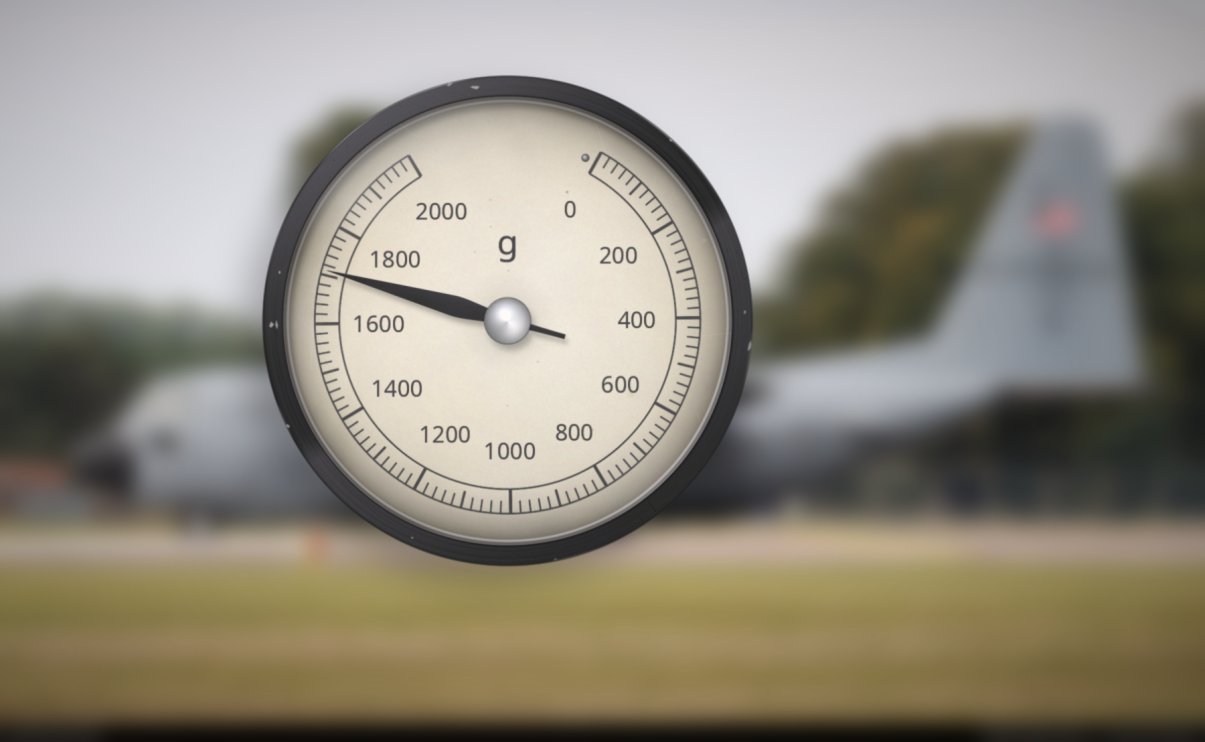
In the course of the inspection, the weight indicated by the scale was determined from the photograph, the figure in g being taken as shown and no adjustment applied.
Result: 1710 g
